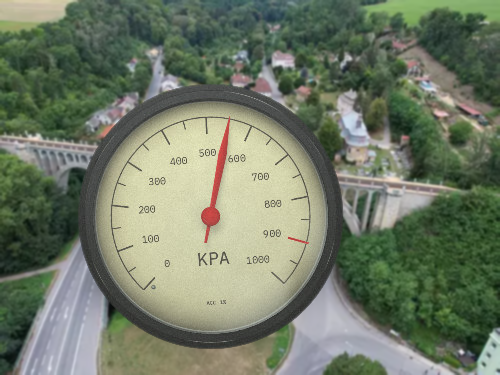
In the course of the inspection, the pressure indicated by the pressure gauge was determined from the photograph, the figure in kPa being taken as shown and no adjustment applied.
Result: 550 kPa
